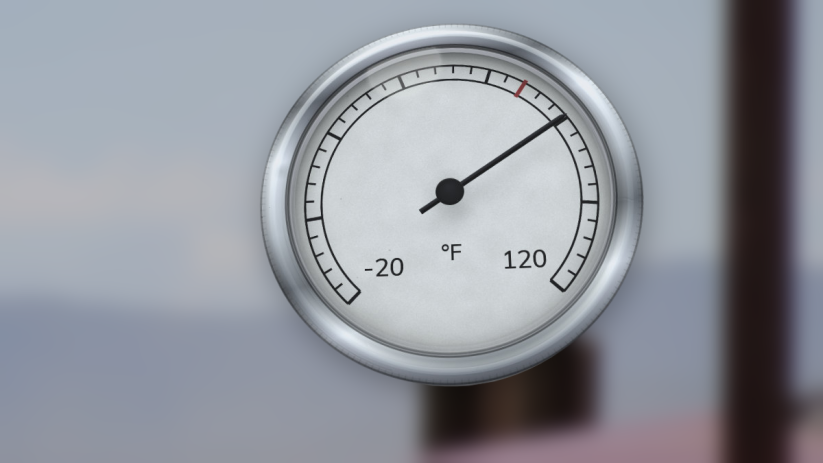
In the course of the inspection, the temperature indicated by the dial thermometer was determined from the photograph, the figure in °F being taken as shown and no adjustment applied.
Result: 80 °F
